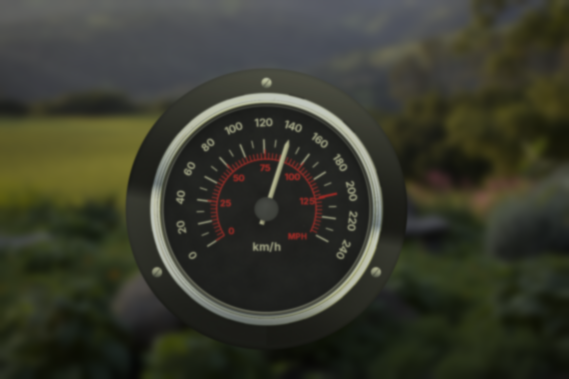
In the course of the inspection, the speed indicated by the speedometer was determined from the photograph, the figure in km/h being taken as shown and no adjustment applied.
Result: 140 km/h
